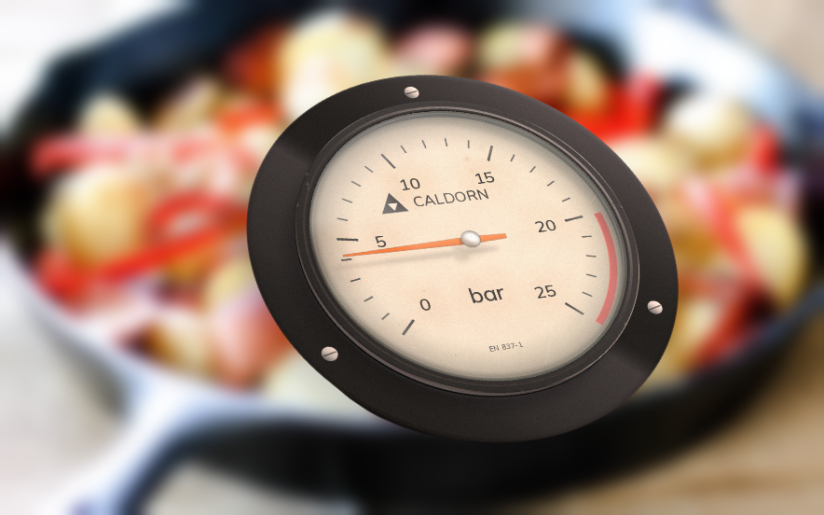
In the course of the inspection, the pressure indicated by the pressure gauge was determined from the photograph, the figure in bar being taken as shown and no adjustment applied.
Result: 4 bar
